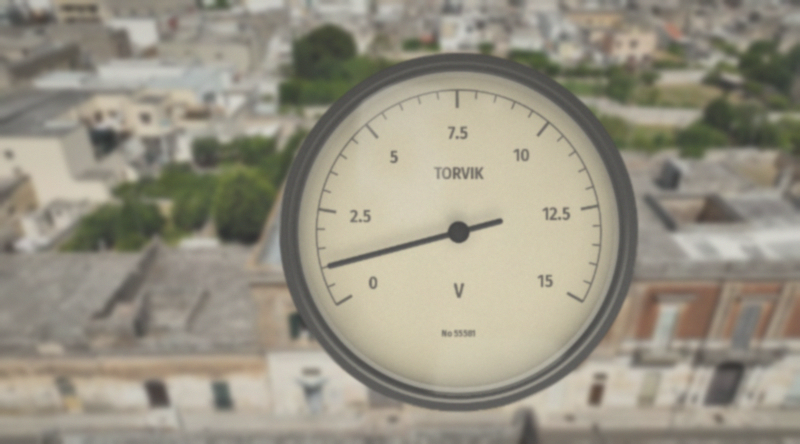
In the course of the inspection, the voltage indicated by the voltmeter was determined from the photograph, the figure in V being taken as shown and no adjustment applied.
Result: 1 V
